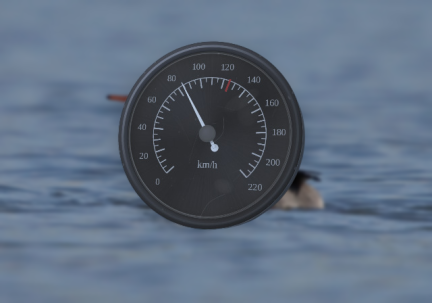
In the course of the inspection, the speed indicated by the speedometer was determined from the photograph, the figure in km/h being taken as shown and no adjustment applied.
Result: 85 km/h
